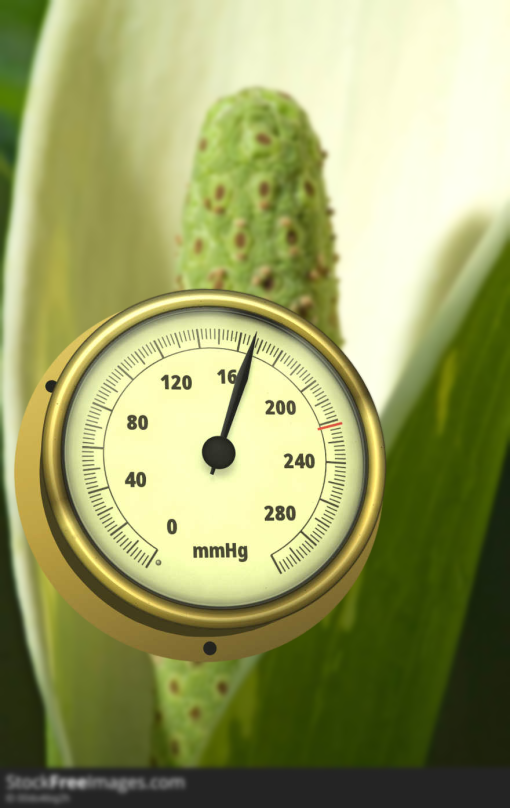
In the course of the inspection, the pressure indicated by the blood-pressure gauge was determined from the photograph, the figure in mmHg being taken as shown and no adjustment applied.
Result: 166 mmHg
